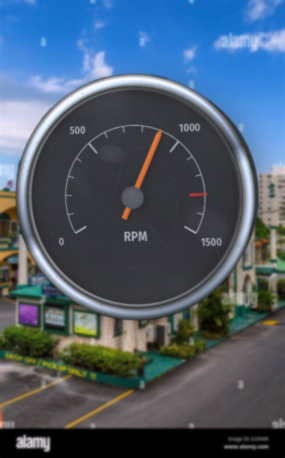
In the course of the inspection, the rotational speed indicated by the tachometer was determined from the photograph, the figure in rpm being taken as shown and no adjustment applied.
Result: 900 rpm
